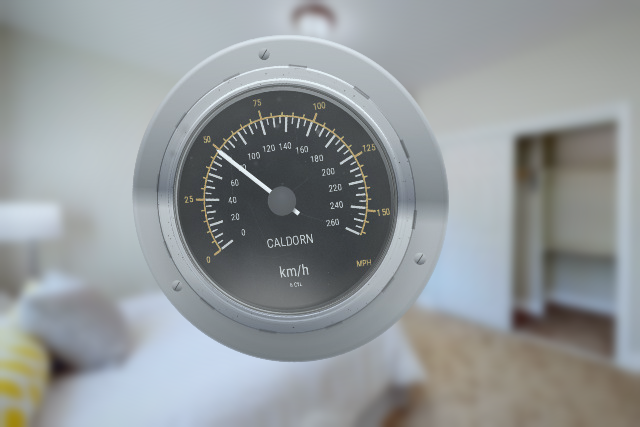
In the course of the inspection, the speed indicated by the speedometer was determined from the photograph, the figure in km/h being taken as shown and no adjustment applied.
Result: 80 km/h
